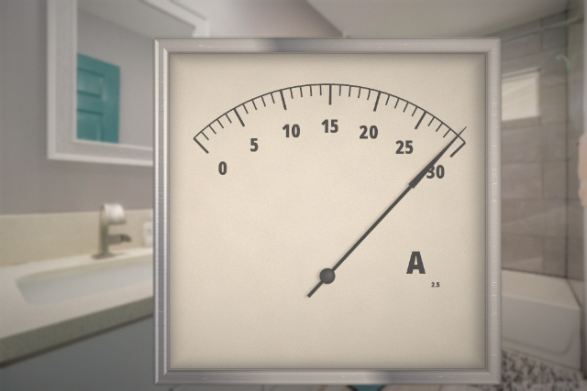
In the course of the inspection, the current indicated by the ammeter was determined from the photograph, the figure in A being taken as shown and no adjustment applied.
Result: 29 A
